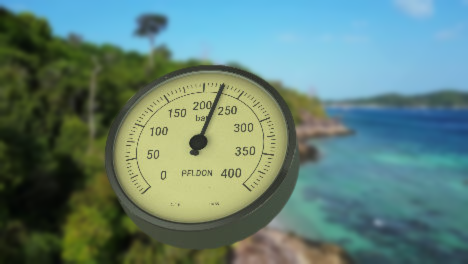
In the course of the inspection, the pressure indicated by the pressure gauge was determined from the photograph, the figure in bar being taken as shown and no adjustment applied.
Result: 225 bar
